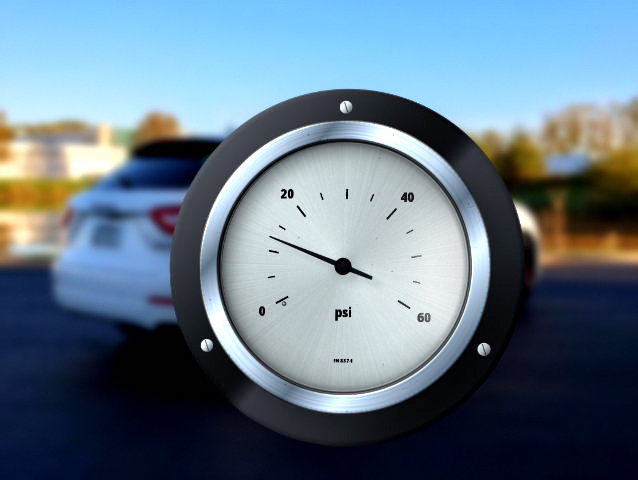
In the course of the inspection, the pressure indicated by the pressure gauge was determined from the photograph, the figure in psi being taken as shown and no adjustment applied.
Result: 12.5 psi
